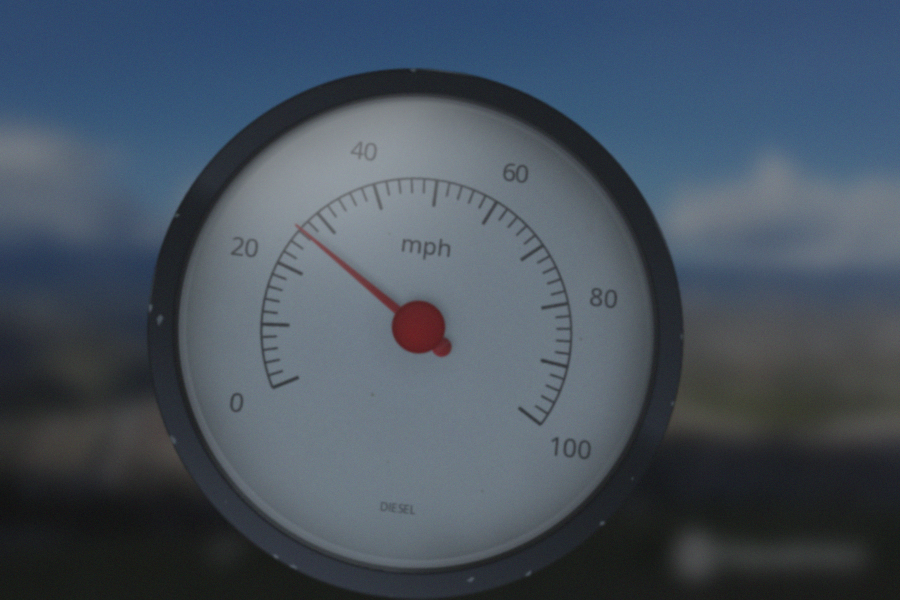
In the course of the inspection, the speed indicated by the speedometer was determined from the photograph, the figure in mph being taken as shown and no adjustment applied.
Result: 26 mph
